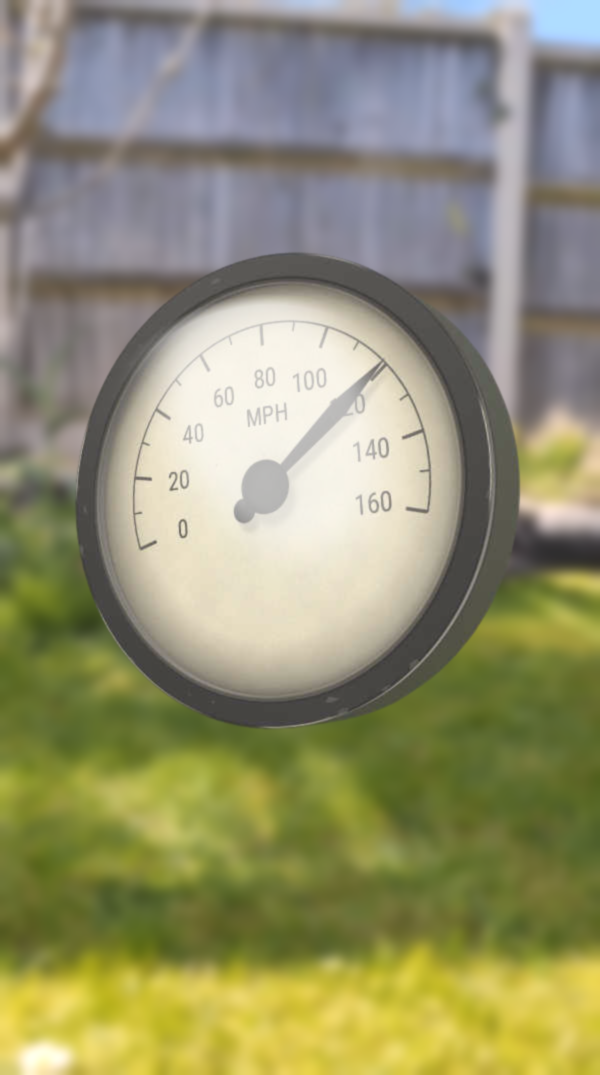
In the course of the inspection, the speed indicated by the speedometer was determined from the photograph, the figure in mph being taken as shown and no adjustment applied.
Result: 120 mph
